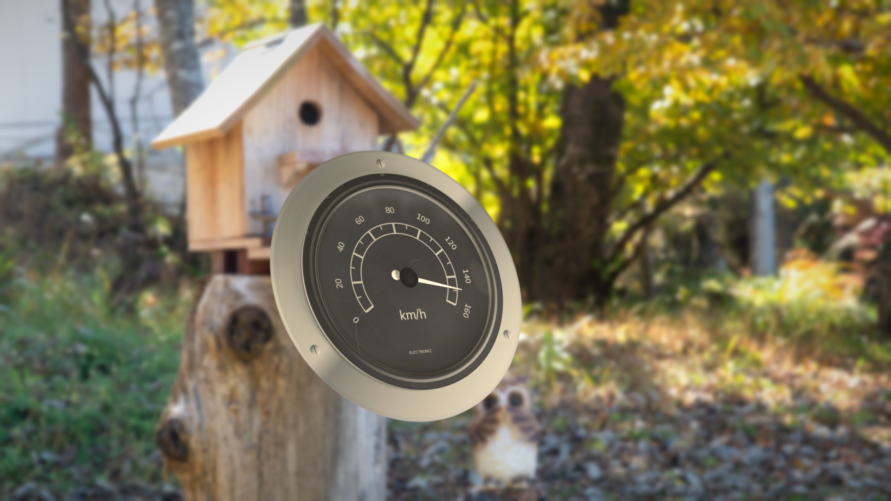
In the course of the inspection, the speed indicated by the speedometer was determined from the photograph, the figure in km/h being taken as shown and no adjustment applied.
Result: 150 km/h
